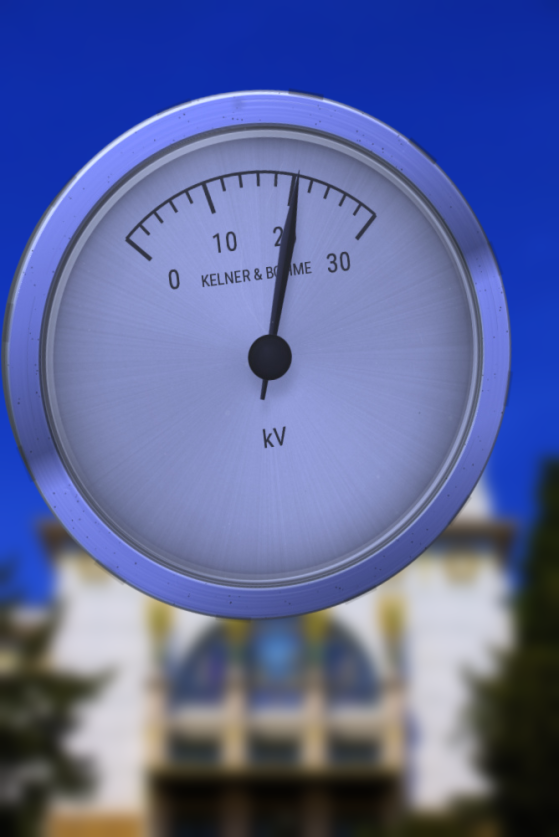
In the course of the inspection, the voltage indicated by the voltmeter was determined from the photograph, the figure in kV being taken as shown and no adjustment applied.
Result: 20 kV
